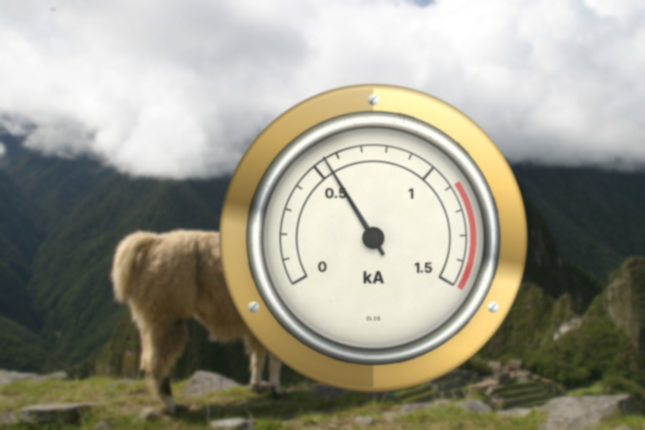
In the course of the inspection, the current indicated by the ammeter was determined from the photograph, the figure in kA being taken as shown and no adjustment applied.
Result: 0.55 kA
